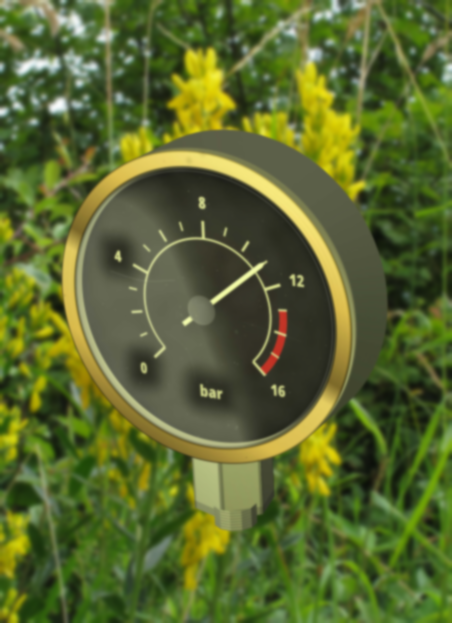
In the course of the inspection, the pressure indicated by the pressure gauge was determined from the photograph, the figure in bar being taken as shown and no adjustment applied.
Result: 11 bar
